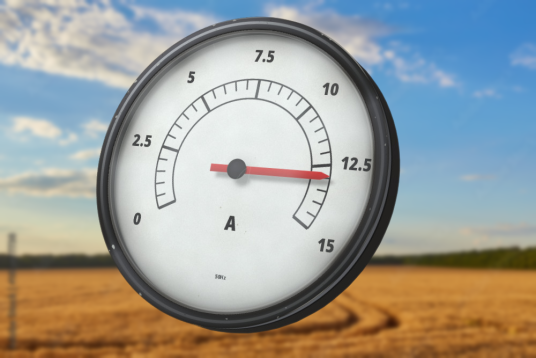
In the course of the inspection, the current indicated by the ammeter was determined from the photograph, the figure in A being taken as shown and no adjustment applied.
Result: 13 A
